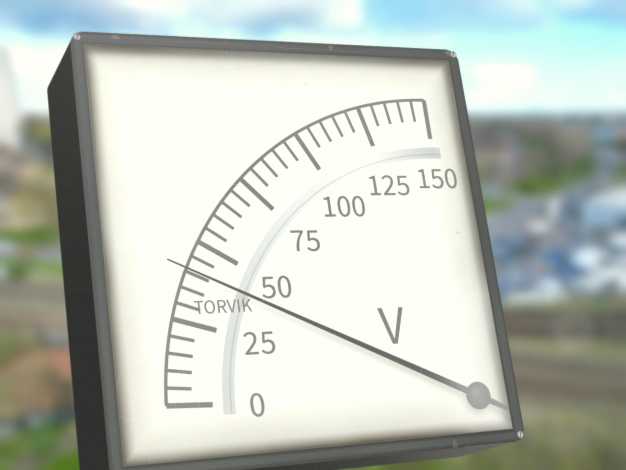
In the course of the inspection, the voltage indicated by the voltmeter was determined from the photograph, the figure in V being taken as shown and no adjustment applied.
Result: 40 V
